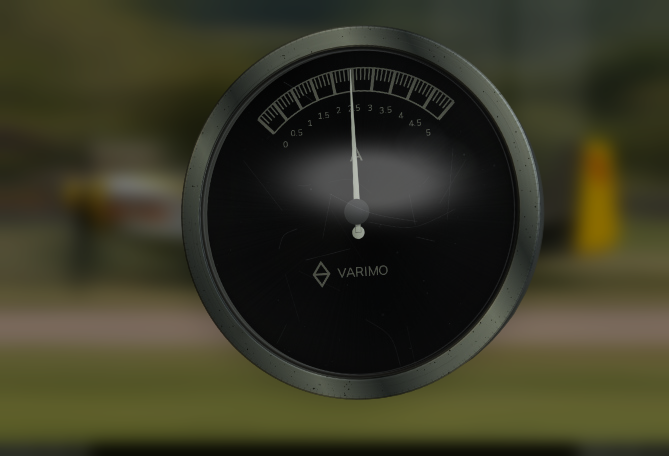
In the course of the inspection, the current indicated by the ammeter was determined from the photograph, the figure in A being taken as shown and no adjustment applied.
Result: 2.5 A
